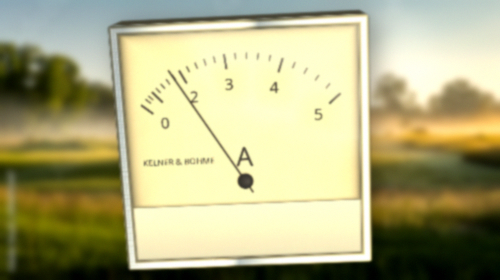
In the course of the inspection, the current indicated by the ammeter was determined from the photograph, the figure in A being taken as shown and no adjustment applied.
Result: 1.8 A
